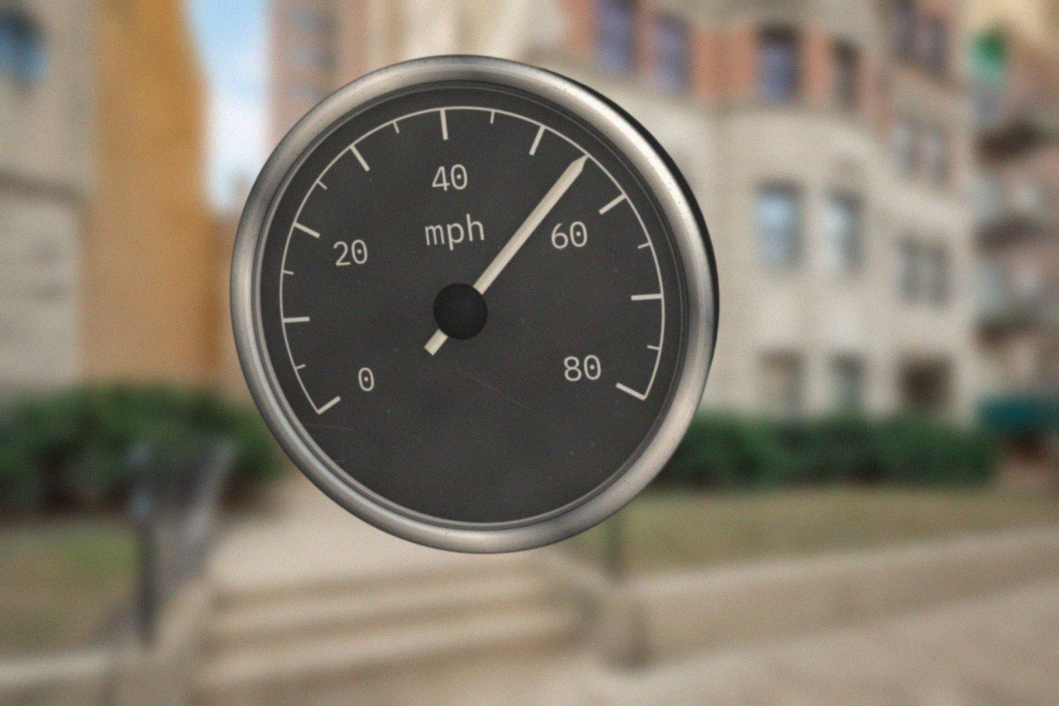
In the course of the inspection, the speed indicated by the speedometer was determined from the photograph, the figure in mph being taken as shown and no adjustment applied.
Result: 55 mph
